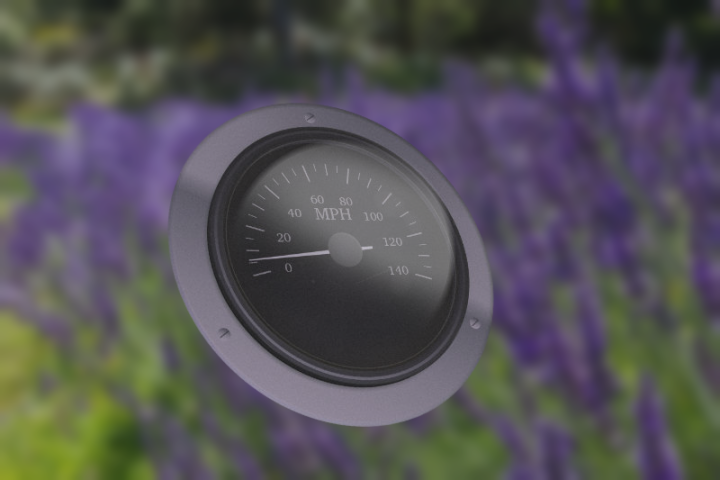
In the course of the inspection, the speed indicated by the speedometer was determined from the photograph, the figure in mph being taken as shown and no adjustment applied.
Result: 5 mph
